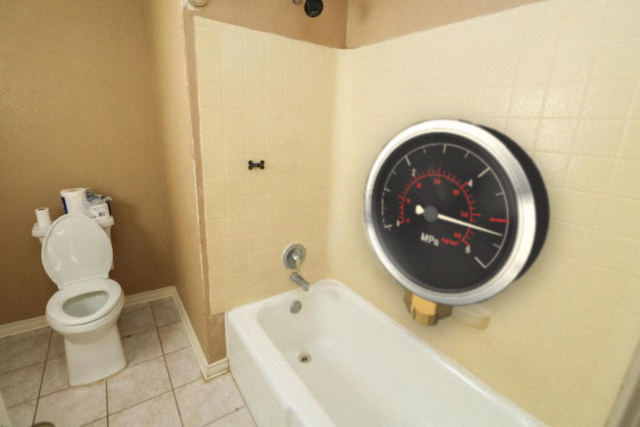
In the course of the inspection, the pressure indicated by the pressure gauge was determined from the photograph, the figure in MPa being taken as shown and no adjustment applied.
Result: 5.25 MPa
